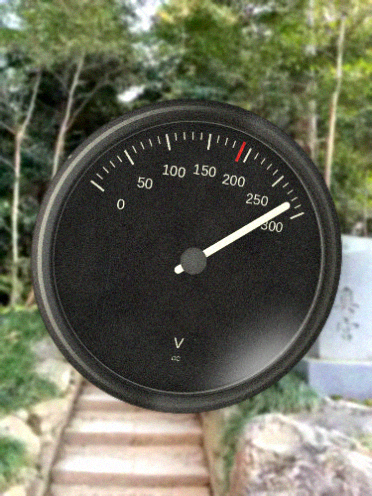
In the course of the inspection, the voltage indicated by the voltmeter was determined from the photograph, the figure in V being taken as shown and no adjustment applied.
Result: 280 V
